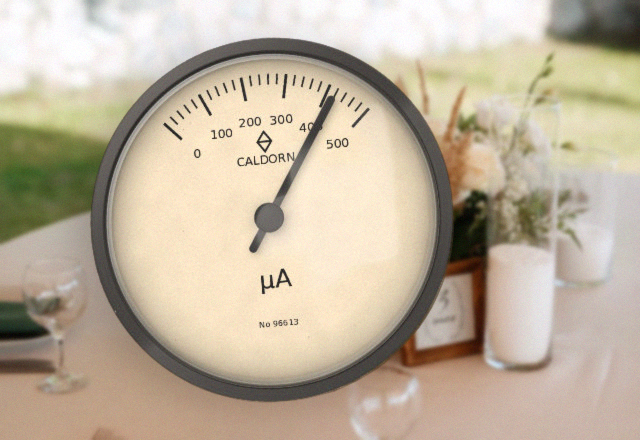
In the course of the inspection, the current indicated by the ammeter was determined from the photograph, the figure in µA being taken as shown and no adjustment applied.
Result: 420 µA
